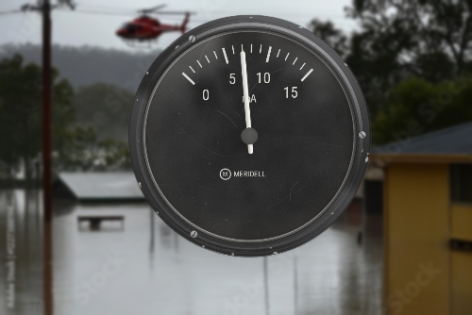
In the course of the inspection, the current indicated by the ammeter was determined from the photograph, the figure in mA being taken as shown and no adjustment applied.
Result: 7 mA
